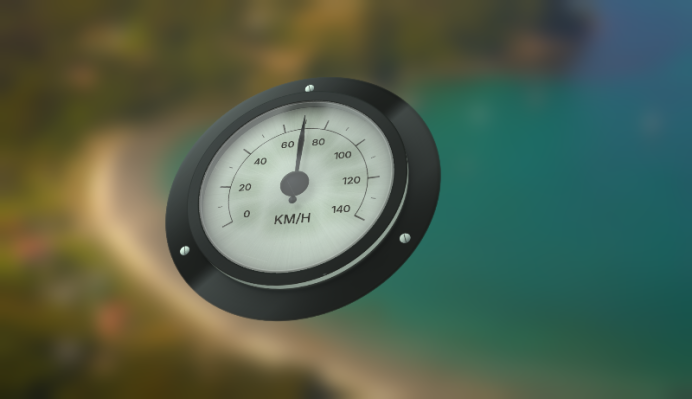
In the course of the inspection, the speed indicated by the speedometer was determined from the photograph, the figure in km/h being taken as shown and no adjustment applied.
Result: 70 km/h
